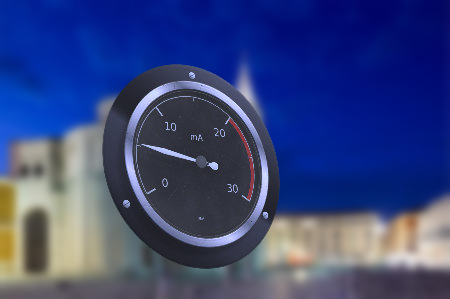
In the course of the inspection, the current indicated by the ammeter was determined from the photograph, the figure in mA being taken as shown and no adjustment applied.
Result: 5 mA
